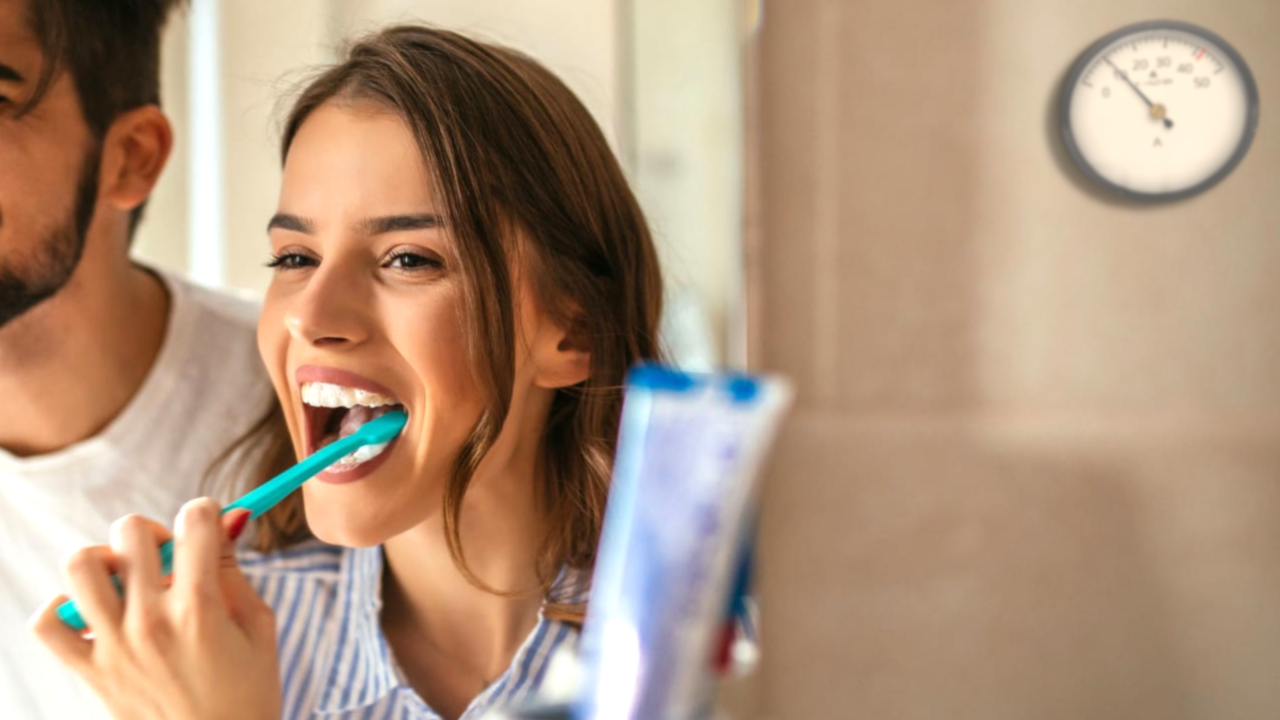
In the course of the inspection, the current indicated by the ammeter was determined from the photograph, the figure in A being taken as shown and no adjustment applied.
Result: 10 A
